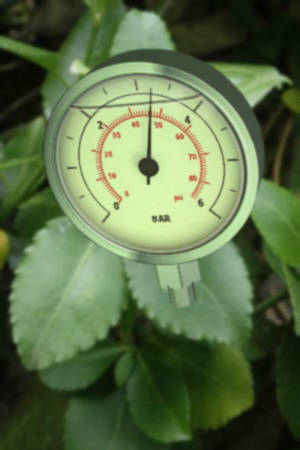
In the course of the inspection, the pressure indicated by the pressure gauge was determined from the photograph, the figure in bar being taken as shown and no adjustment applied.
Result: 3.25 bar
